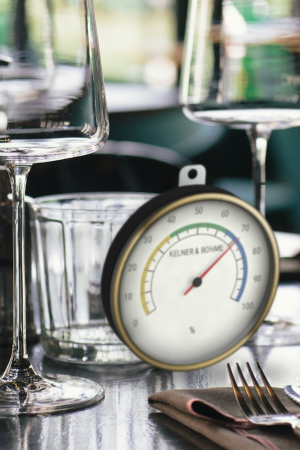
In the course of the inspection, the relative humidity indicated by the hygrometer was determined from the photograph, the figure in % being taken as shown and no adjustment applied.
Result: 70 %
